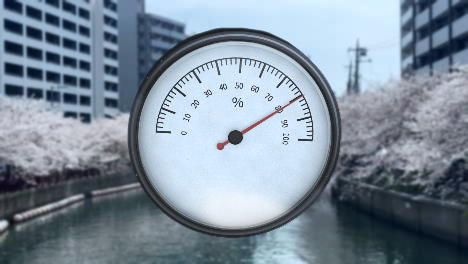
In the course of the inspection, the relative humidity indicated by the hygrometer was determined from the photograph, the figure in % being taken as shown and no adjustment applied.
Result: 80 %
